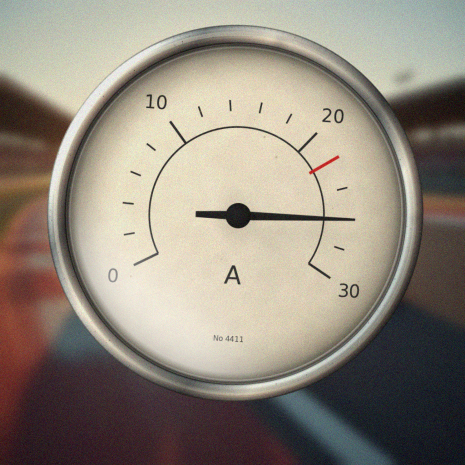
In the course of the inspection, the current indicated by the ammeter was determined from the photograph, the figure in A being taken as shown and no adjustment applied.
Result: 26 A
